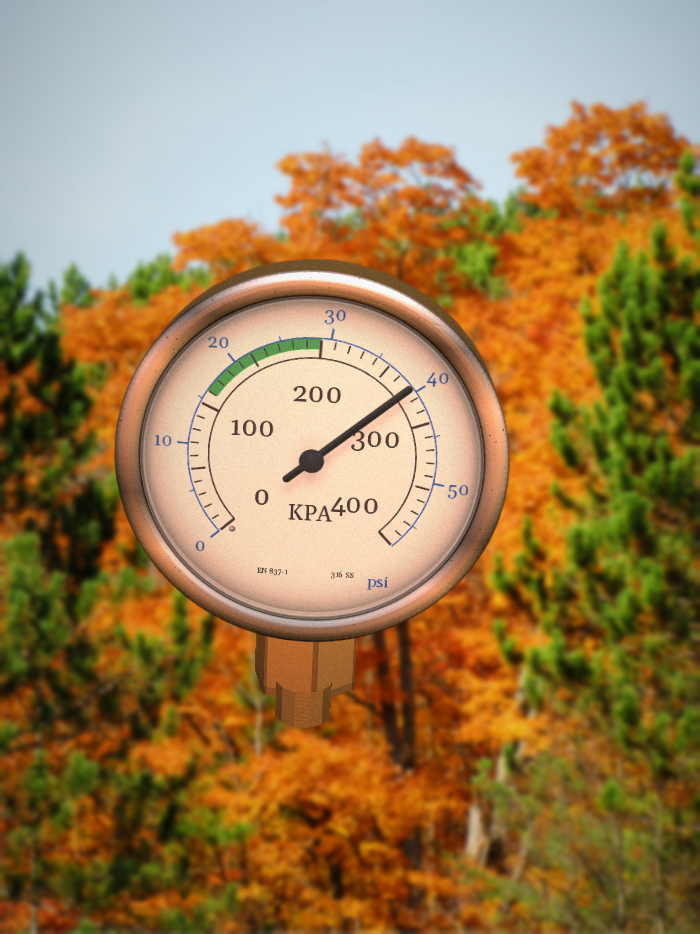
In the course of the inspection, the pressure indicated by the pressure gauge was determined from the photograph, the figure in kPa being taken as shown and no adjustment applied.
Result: 270 kPa
